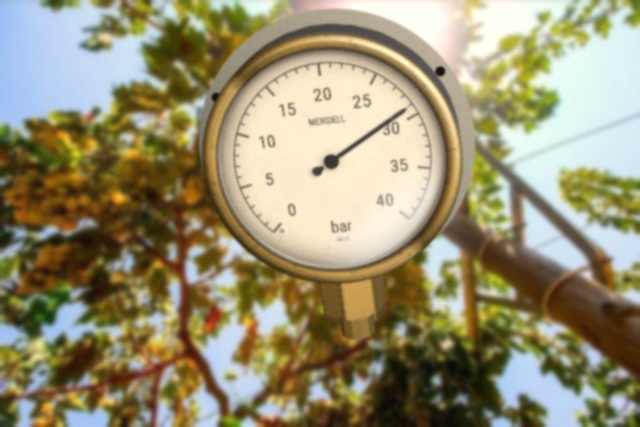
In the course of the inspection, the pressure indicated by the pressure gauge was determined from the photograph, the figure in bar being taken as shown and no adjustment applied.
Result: 29 bar
